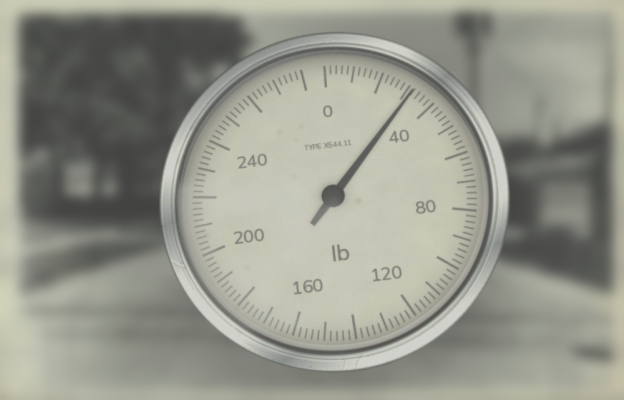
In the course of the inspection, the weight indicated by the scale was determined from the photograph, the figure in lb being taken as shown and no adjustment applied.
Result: 32 lb
